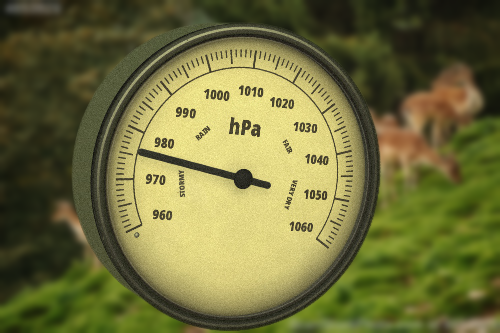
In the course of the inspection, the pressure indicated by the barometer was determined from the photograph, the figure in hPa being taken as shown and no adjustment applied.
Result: 976 hPa
